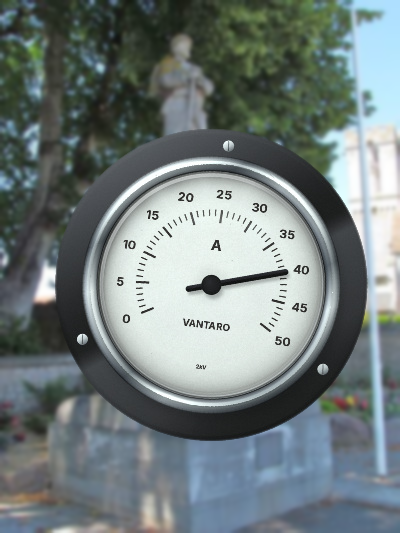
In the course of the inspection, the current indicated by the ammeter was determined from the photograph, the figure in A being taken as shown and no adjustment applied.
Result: 40 A
